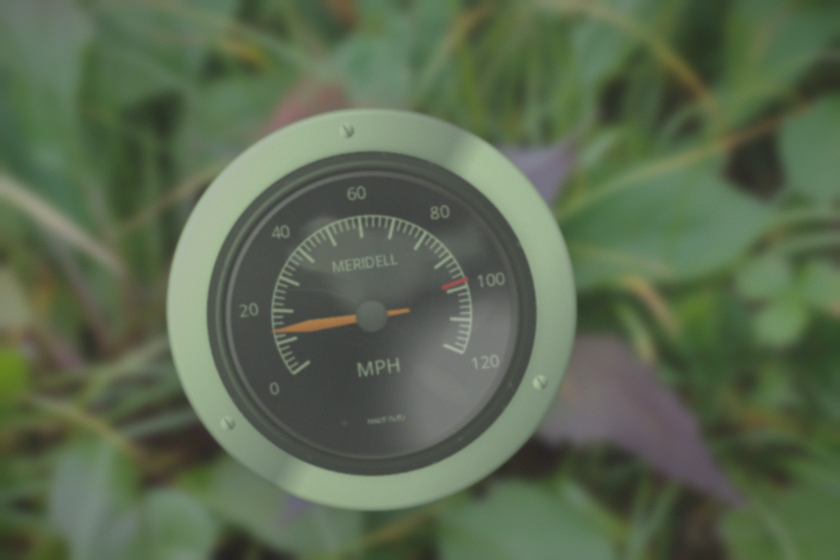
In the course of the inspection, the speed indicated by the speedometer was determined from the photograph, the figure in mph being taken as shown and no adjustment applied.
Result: 14 mph
